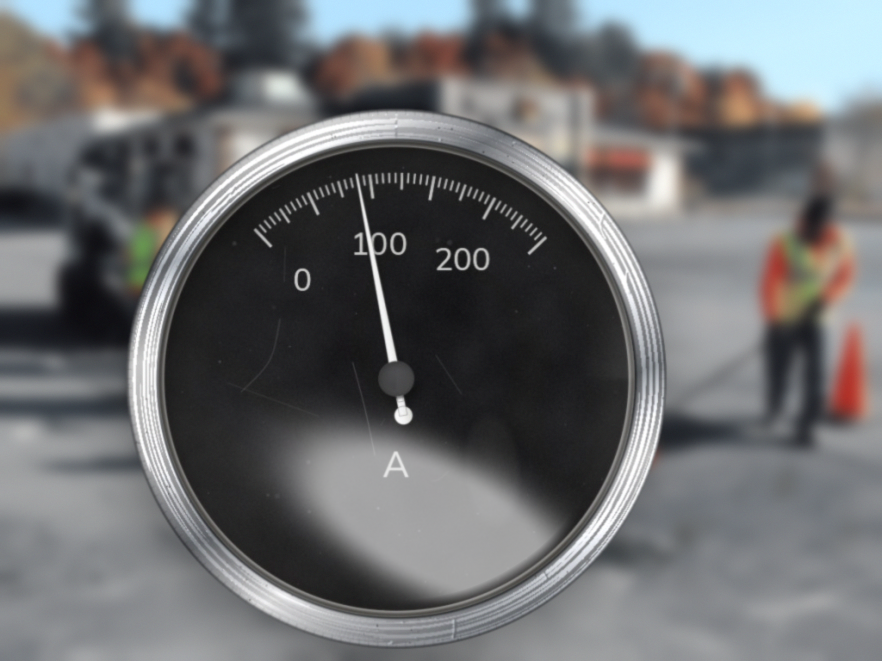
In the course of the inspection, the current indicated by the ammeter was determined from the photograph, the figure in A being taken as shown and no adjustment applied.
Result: 90 A
